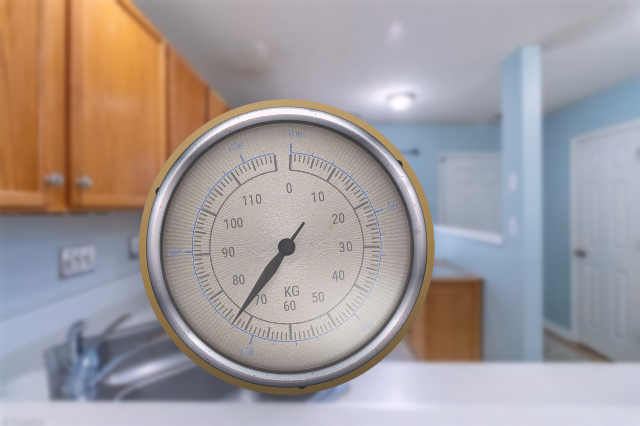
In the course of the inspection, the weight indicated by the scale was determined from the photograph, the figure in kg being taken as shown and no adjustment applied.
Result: 73 kg
